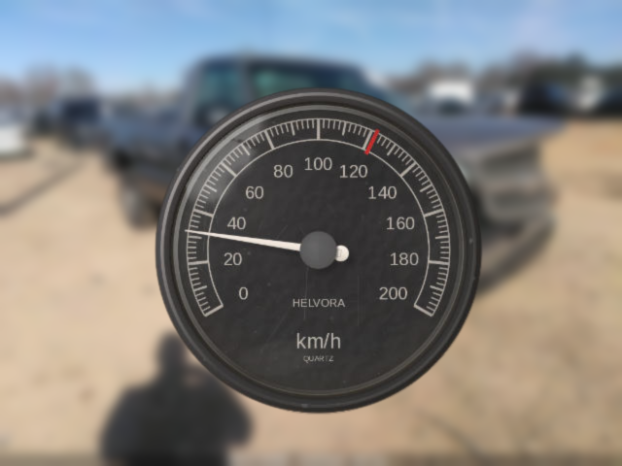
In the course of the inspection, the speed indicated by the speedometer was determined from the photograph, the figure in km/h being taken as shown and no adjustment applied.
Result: 32 km/h
